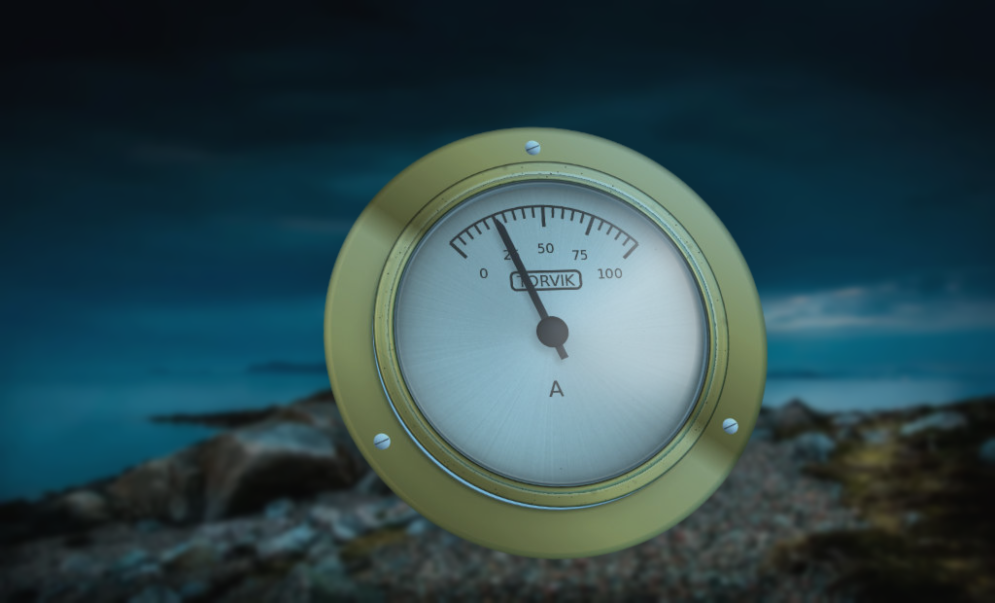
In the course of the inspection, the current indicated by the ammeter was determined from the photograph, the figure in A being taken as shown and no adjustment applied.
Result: 25 A
